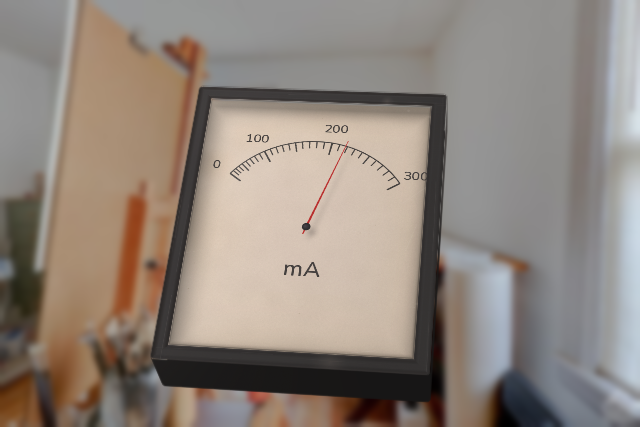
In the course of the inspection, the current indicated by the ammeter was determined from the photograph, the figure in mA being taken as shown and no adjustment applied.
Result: 220 mA
